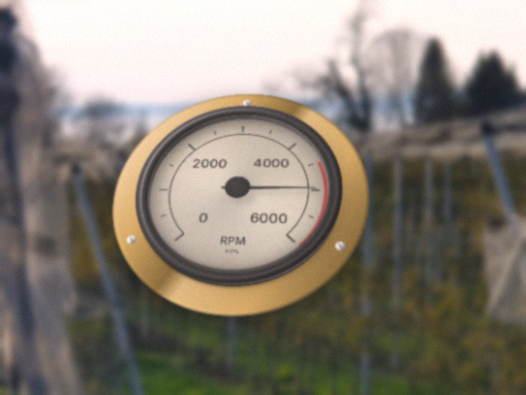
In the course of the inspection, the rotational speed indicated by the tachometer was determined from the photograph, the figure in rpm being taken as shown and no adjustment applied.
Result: 5000 rpm
